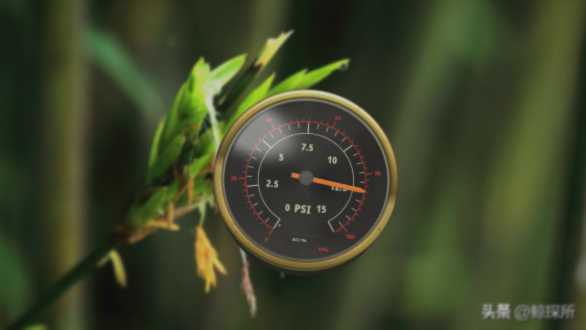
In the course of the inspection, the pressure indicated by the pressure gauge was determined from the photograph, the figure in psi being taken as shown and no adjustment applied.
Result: 12.5 psi
